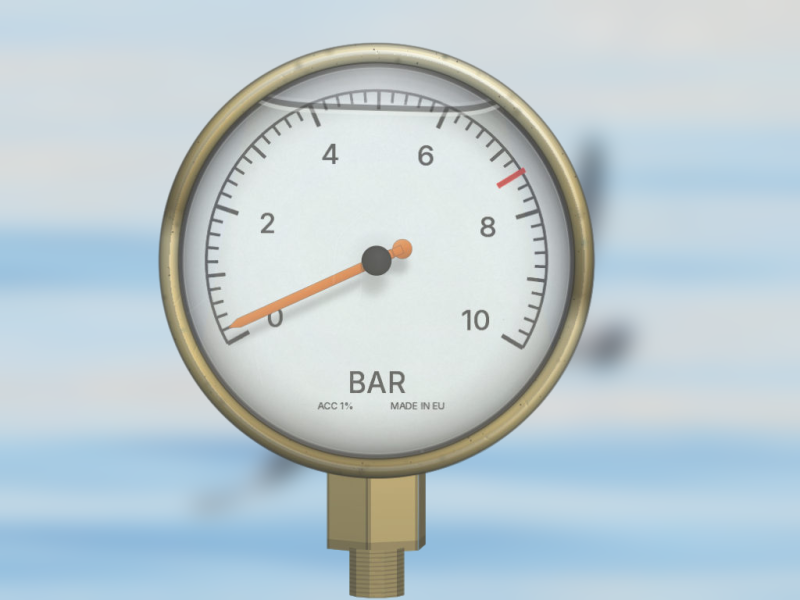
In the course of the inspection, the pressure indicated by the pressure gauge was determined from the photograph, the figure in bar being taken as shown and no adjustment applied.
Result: 0.2 bar
